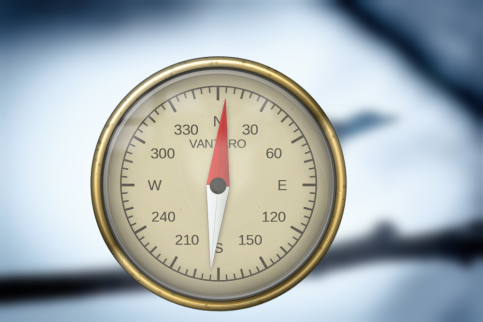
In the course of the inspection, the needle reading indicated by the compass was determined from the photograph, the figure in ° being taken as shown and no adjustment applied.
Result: 5 °
